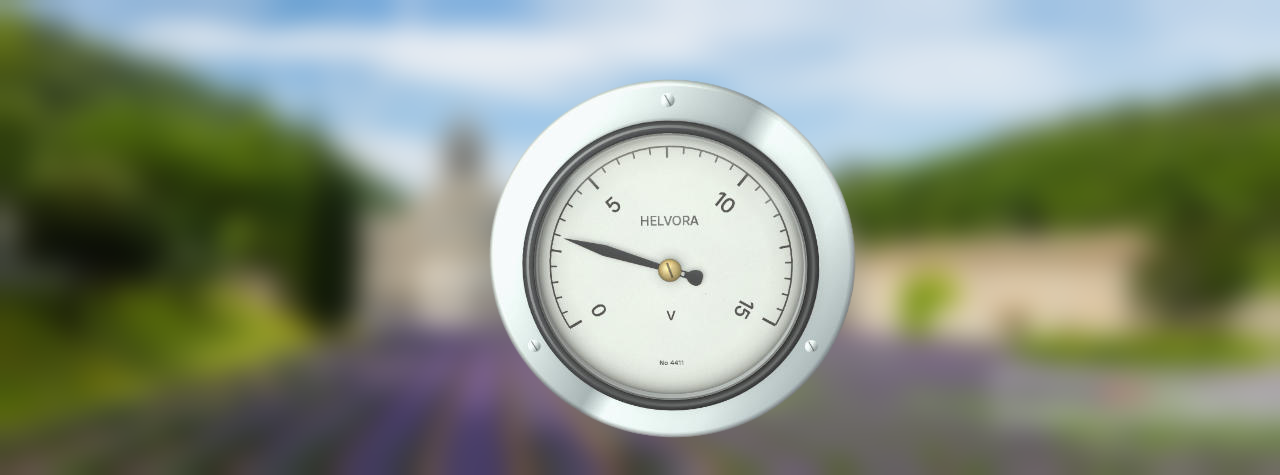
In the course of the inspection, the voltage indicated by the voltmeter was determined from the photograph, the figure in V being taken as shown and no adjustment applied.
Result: 3 V
